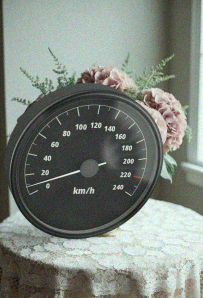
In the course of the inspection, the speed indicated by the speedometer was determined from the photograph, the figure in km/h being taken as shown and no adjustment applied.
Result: 10 km/h
